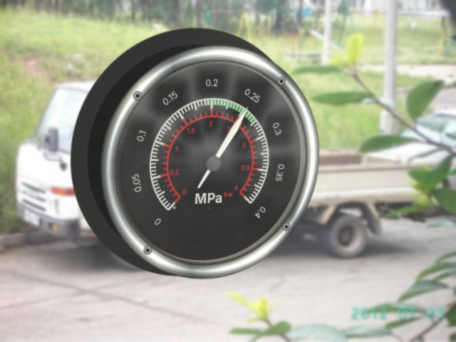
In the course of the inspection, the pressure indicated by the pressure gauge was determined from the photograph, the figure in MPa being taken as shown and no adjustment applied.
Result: 0.25 MPa
